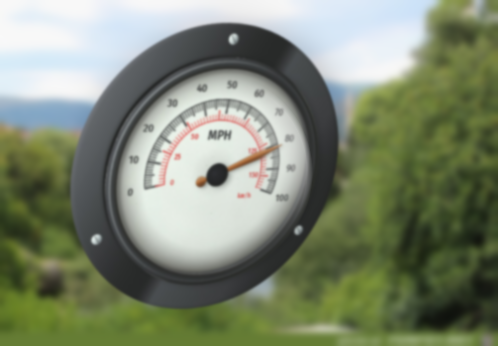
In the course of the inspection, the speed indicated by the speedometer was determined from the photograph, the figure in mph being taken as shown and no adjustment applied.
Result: 80 mph
